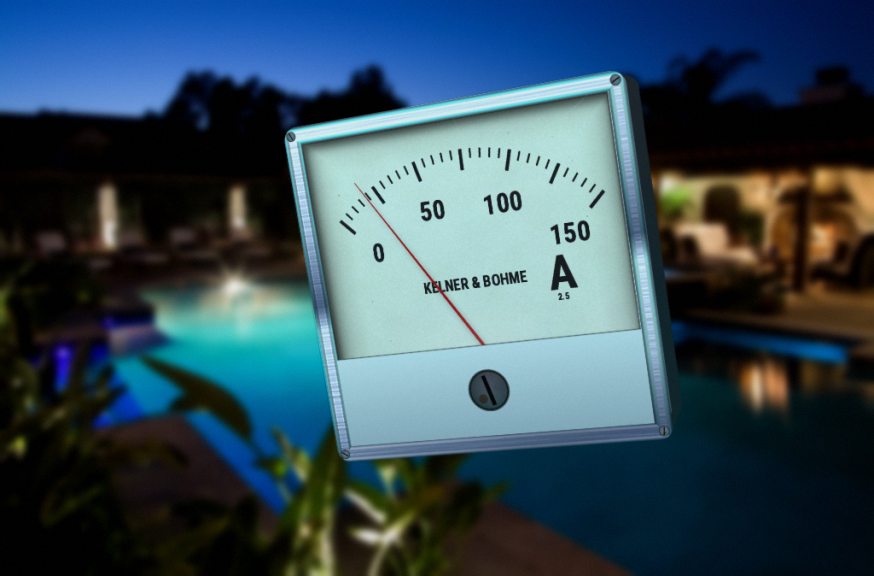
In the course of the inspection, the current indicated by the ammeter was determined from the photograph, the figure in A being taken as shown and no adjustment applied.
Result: 20 A
